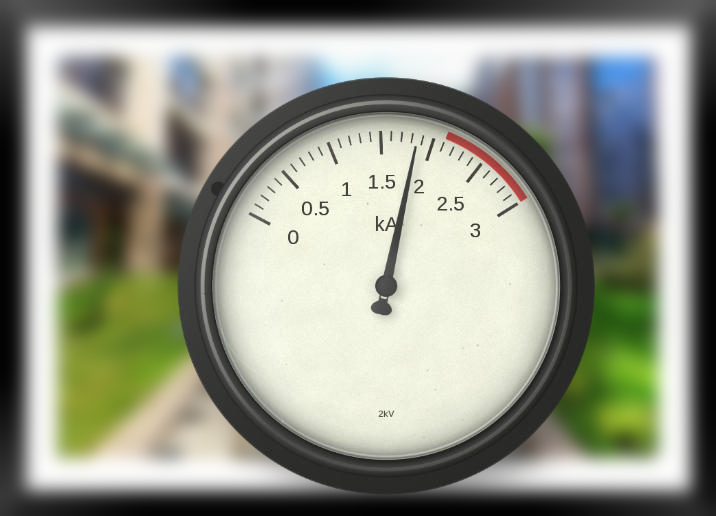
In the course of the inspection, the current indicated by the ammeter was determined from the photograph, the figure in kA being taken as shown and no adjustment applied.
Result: 1.85 kA
